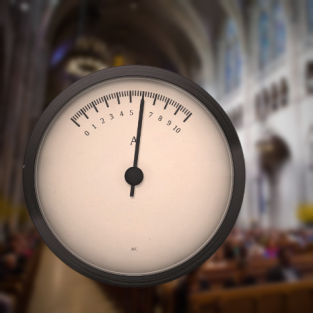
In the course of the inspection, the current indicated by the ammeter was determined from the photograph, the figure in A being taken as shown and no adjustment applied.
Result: 6 A
